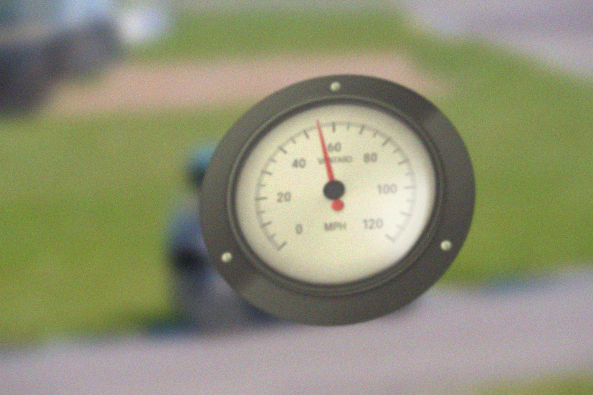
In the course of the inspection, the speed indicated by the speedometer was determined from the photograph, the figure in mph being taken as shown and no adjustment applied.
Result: 55 mph
